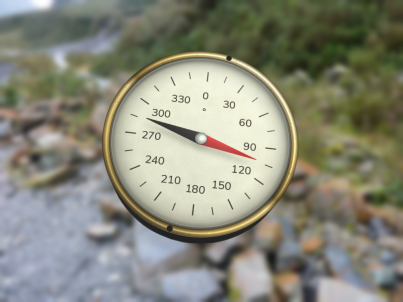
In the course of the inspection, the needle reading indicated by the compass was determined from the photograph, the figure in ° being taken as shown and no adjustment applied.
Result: 105 °
